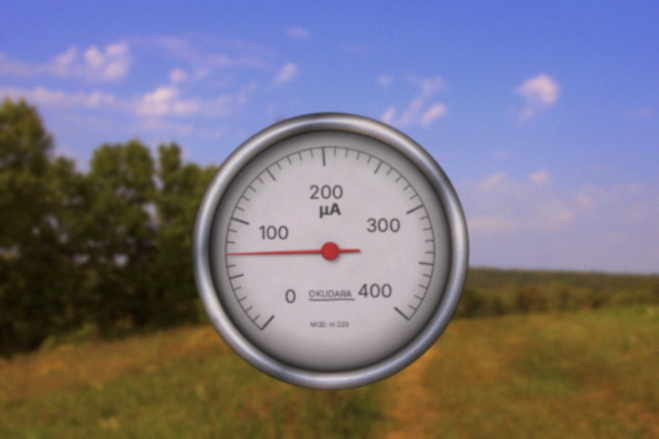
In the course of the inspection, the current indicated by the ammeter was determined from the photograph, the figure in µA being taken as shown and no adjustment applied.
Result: 70 µA
